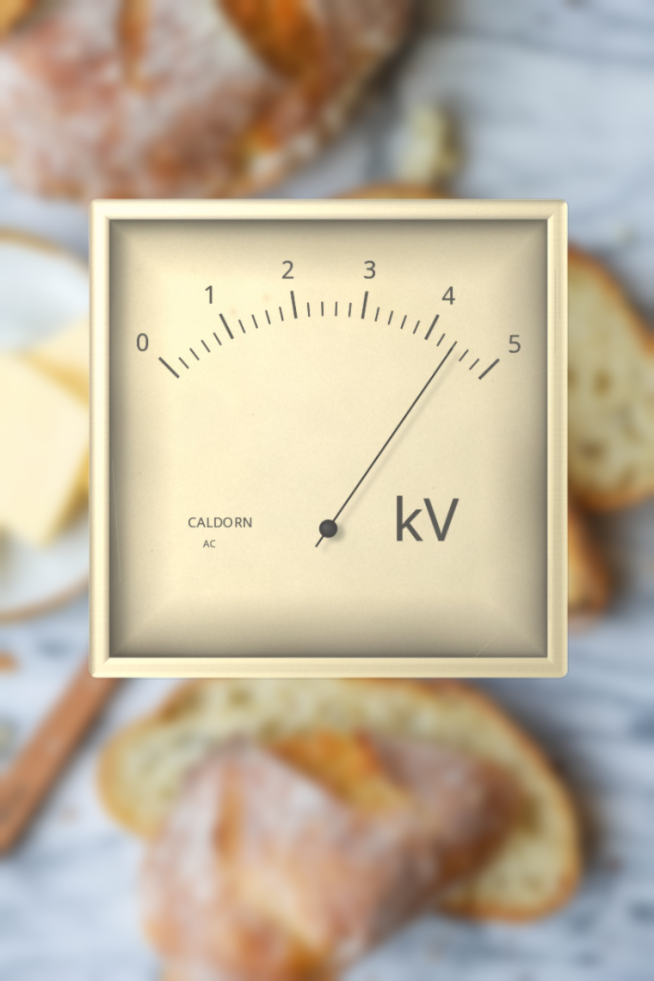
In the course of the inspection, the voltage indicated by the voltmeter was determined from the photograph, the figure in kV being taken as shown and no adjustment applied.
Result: 4.4 kV
